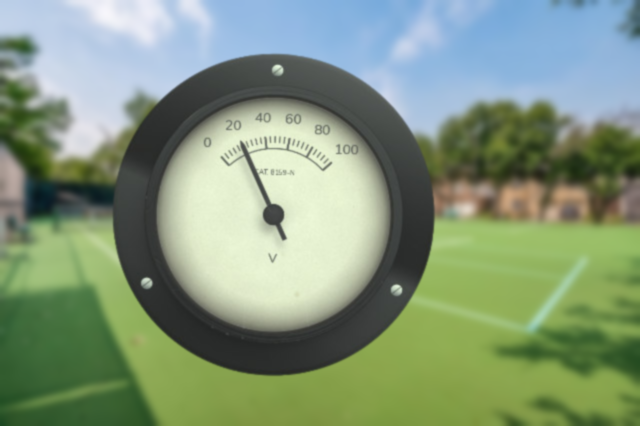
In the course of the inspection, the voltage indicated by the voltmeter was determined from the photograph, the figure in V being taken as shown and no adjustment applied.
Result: 20 V
